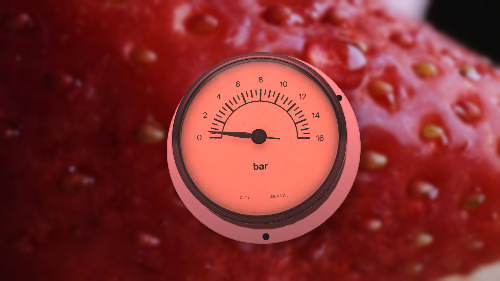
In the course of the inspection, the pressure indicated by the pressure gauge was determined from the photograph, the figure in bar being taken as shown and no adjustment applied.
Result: 0.5 bar
